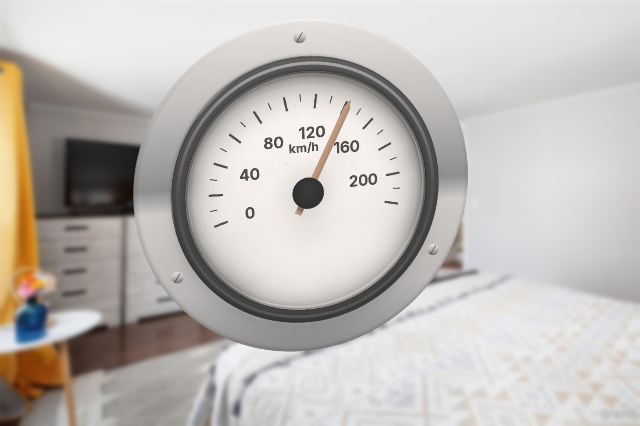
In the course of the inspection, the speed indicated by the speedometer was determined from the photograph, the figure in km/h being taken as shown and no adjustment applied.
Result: 140 km/h
